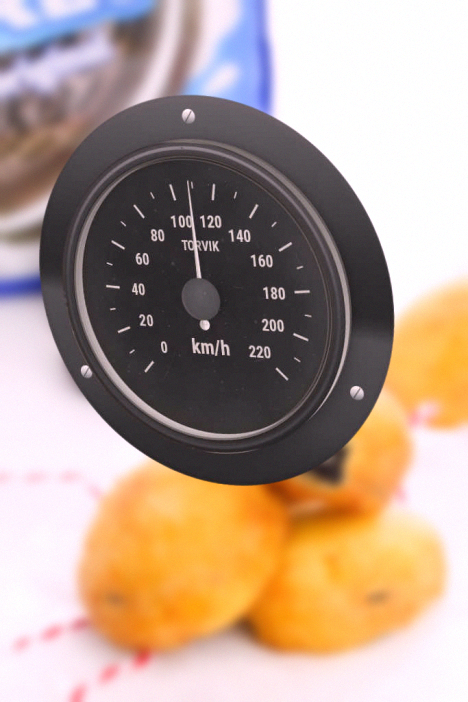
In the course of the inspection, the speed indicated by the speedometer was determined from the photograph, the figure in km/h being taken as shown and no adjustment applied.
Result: 110 km/h
